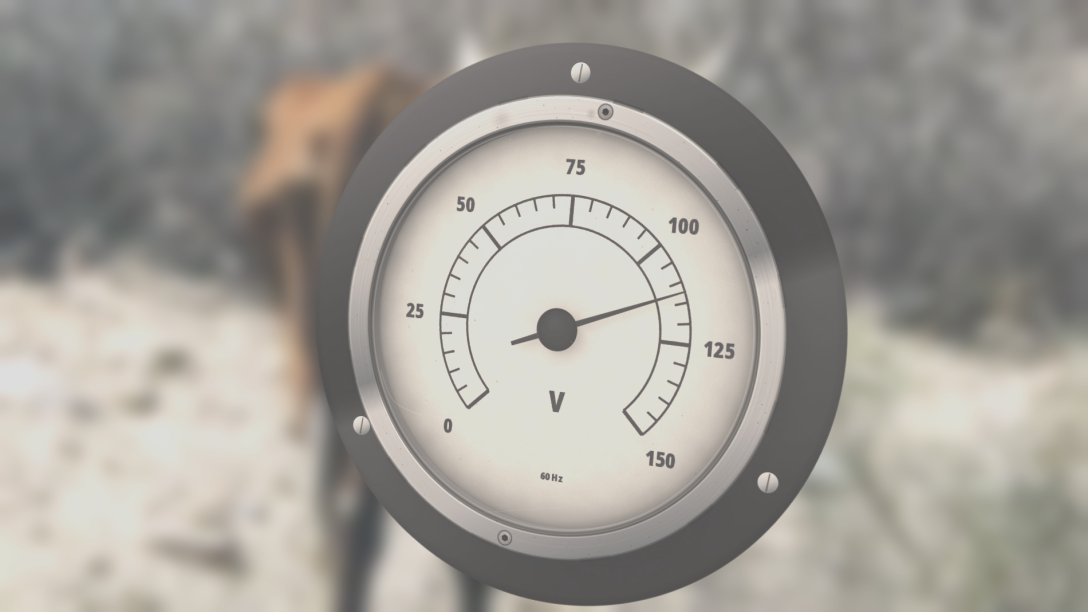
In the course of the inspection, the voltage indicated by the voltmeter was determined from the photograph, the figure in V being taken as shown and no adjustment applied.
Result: 112.5 V
